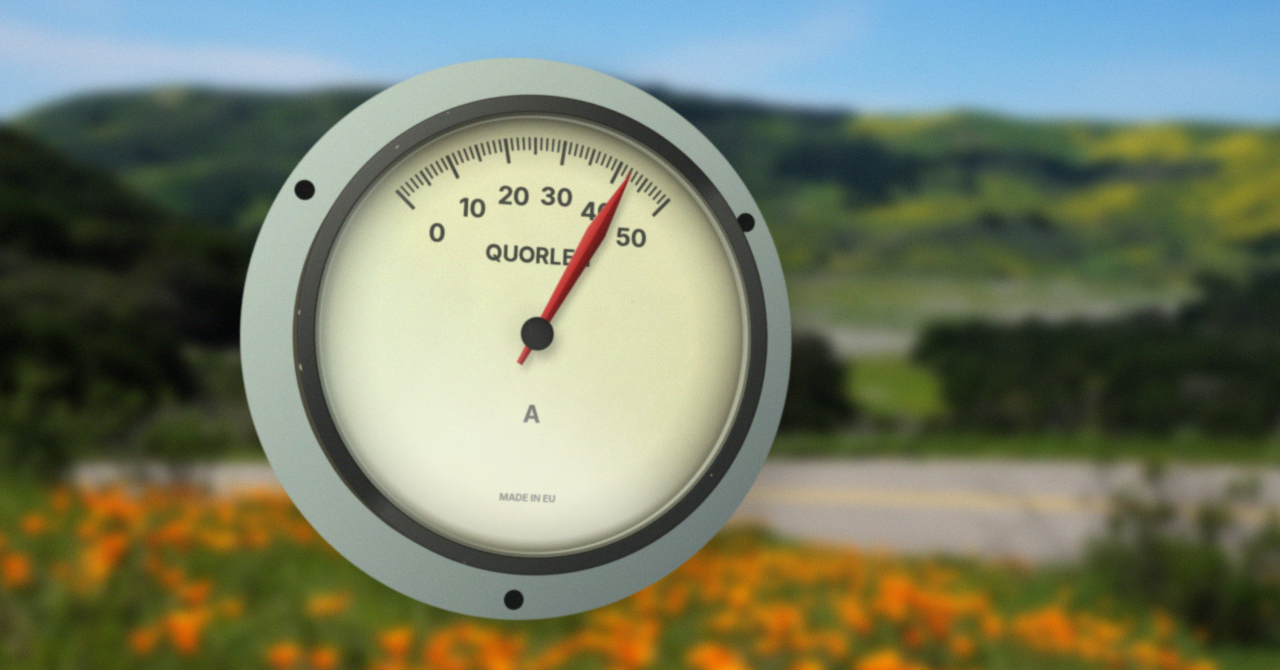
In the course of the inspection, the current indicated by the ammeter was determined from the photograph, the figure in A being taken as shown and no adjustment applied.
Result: 42 A
